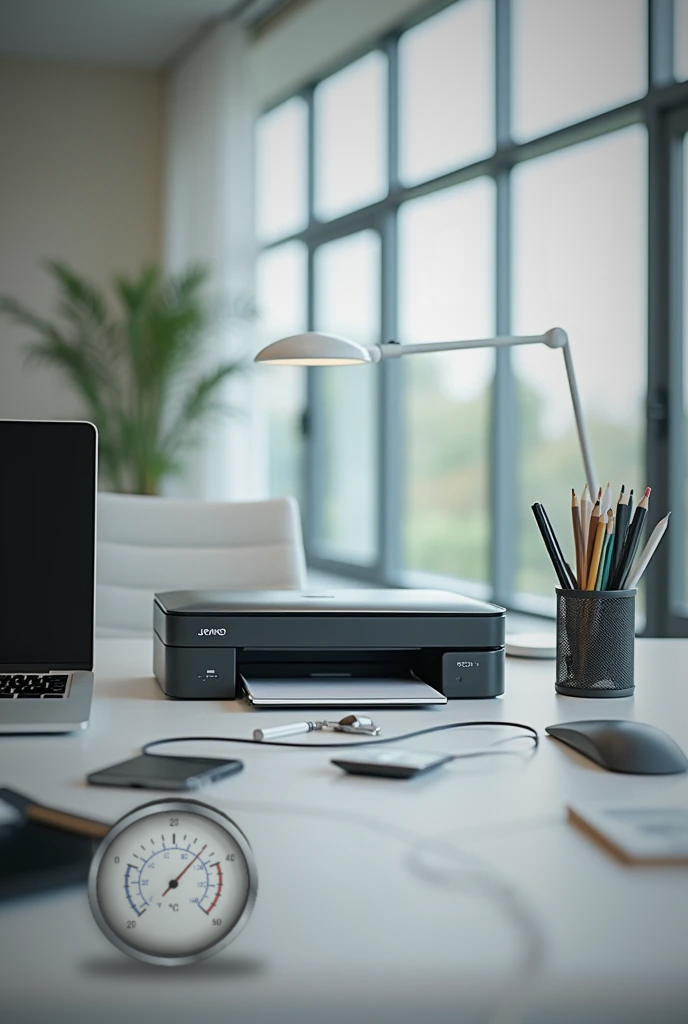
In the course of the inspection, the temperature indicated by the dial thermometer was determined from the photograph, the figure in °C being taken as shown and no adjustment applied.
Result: 32 °C
